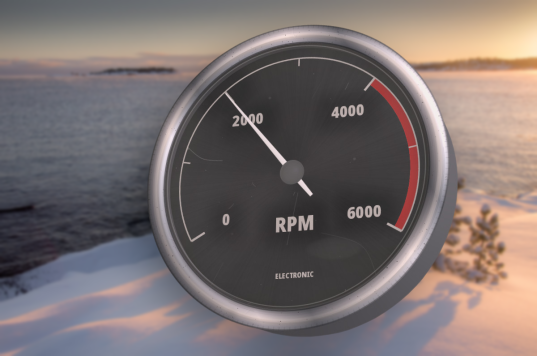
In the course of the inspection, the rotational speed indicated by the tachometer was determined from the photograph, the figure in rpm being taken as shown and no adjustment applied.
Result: 2000 rpm
